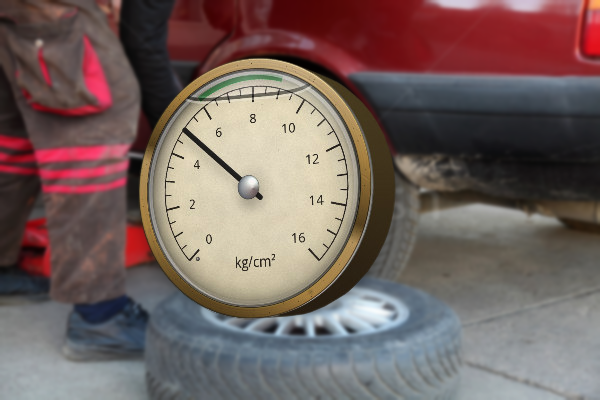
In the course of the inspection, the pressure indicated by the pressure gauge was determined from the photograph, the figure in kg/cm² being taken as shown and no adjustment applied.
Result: 5 kg/cm²
